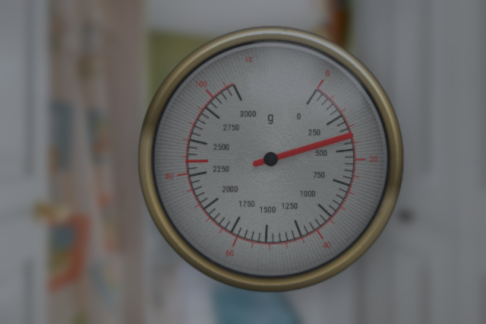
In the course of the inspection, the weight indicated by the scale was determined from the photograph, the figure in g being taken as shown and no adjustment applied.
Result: 400 g
